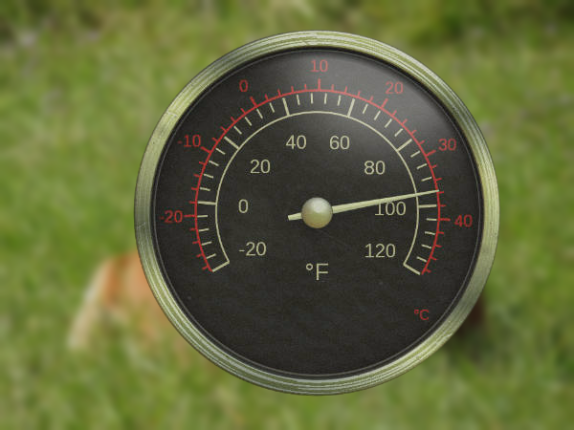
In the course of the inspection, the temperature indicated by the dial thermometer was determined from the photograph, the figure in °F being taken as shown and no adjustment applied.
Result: 96 °F
